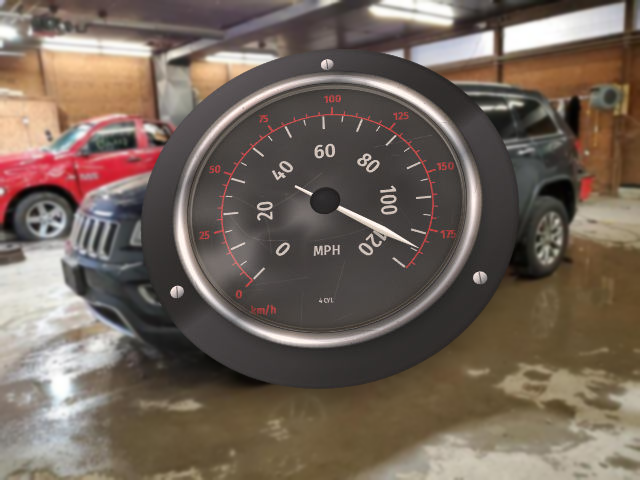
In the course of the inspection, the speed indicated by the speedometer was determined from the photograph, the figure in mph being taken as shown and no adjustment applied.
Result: 115 mph
